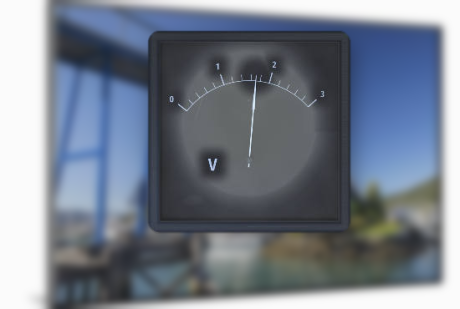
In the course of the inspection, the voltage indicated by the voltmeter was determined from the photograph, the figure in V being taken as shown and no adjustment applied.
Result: 1.7 V
